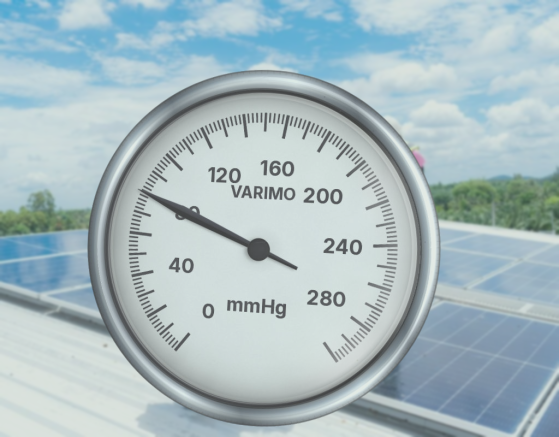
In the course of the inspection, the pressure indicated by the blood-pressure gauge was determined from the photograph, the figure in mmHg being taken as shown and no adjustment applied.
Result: 80 mmHg
